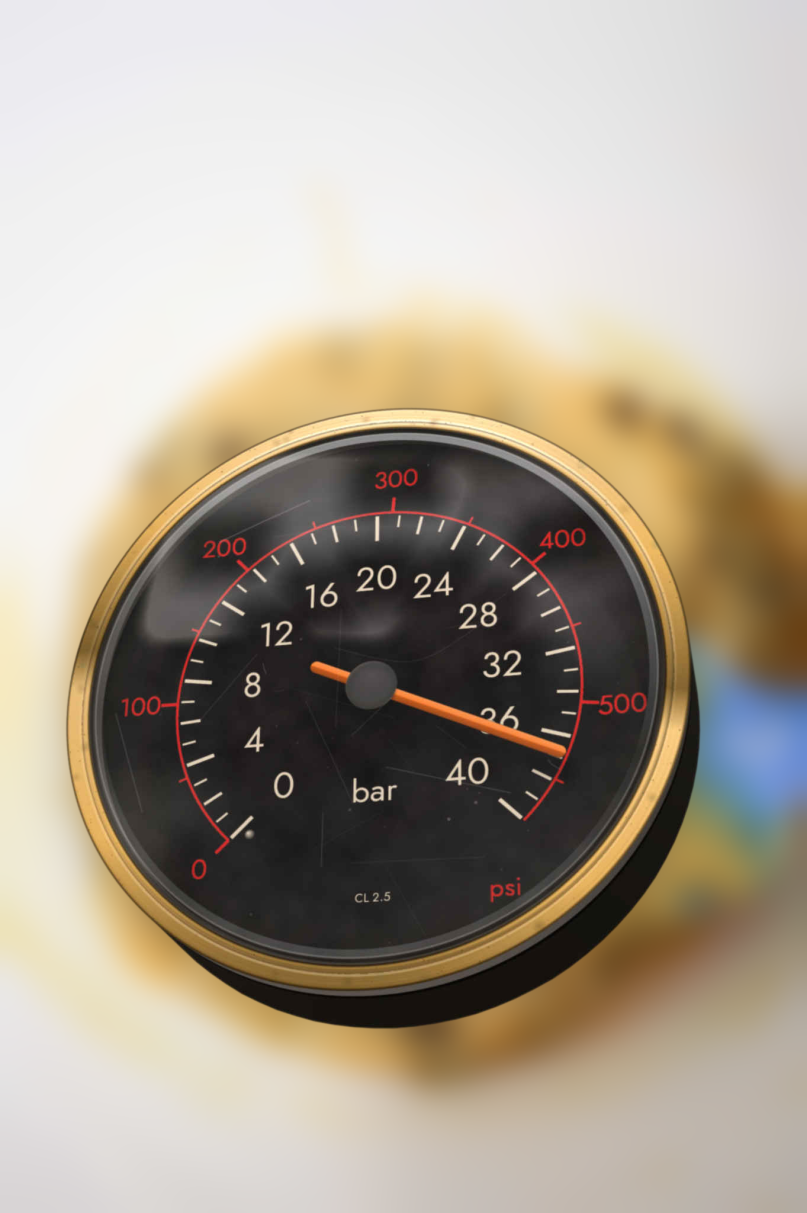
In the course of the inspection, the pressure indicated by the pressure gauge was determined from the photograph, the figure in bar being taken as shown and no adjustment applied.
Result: 37 bar
